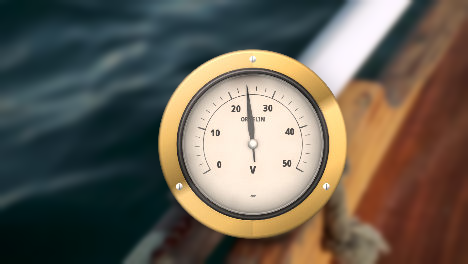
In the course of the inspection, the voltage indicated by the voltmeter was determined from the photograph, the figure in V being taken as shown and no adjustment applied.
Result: 24 V
